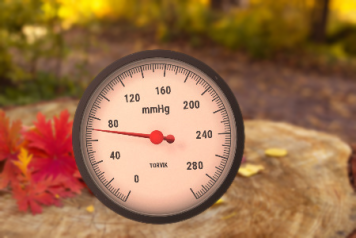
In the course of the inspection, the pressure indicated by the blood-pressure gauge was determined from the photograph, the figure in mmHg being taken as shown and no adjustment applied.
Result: 70 mmHg
